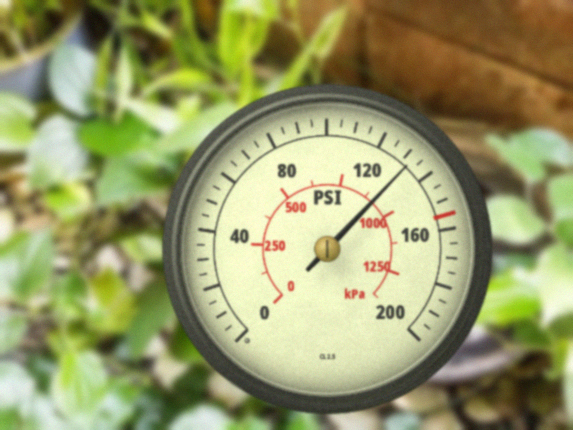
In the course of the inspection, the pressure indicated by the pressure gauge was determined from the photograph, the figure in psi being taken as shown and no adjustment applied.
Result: 132.5 psi
